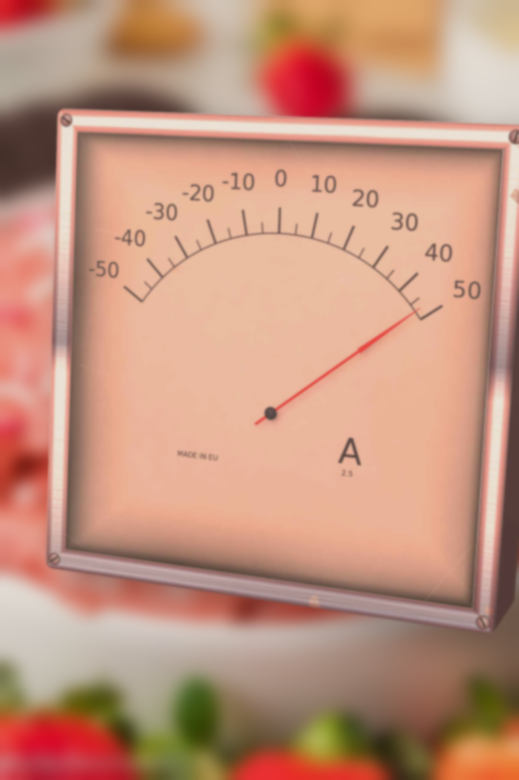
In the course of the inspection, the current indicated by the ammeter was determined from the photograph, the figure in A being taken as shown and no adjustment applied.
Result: 47.5 A
